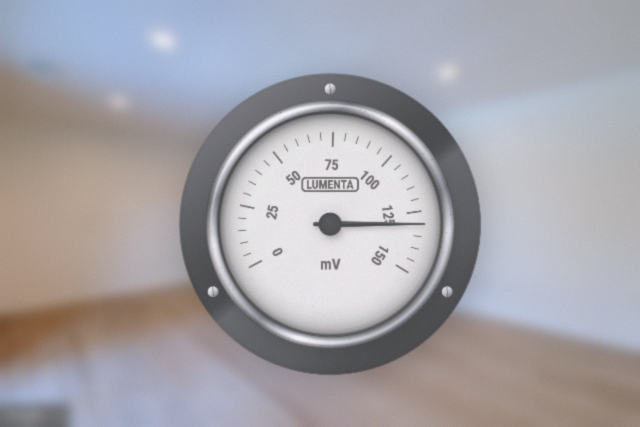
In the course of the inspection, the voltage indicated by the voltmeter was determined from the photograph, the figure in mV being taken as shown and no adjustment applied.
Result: 130 mV
